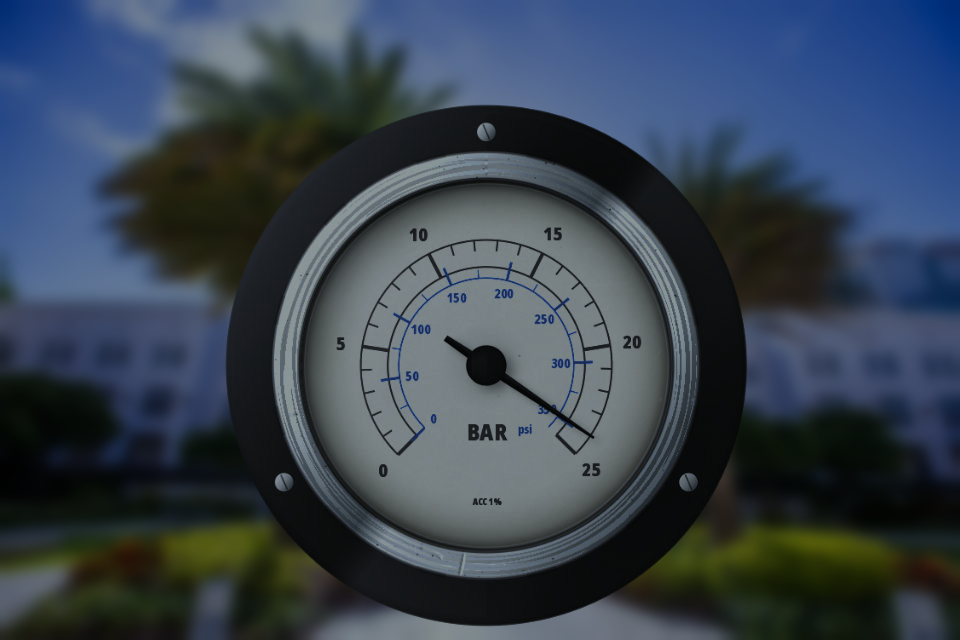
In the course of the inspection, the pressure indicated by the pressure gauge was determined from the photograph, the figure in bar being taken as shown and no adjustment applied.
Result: 24 bar
